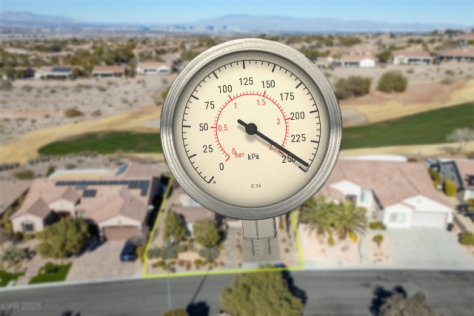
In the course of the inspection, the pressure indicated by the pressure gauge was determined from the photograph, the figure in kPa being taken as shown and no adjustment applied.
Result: 245 kPa
